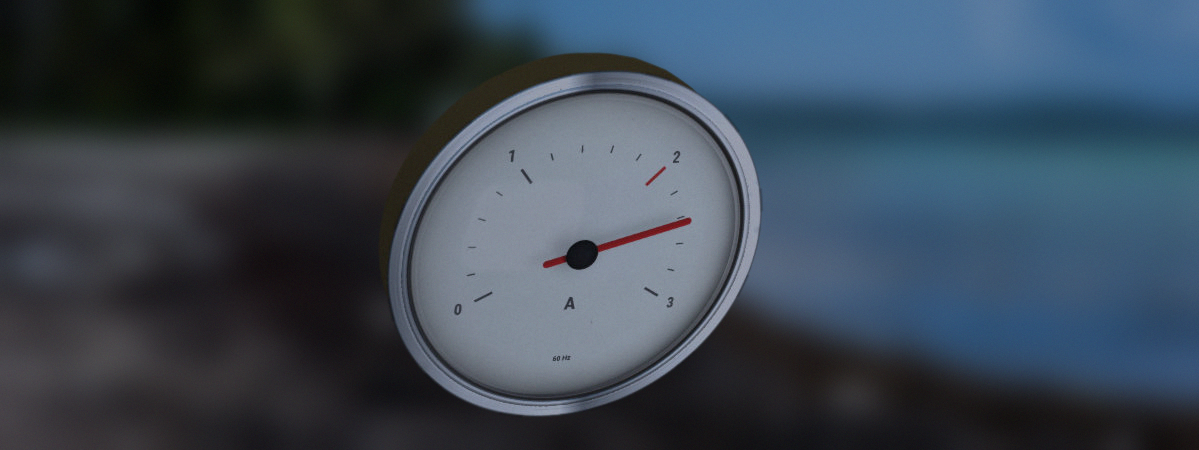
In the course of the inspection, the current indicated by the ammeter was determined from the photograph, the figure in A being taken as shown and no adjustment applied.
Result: 2.4 A
